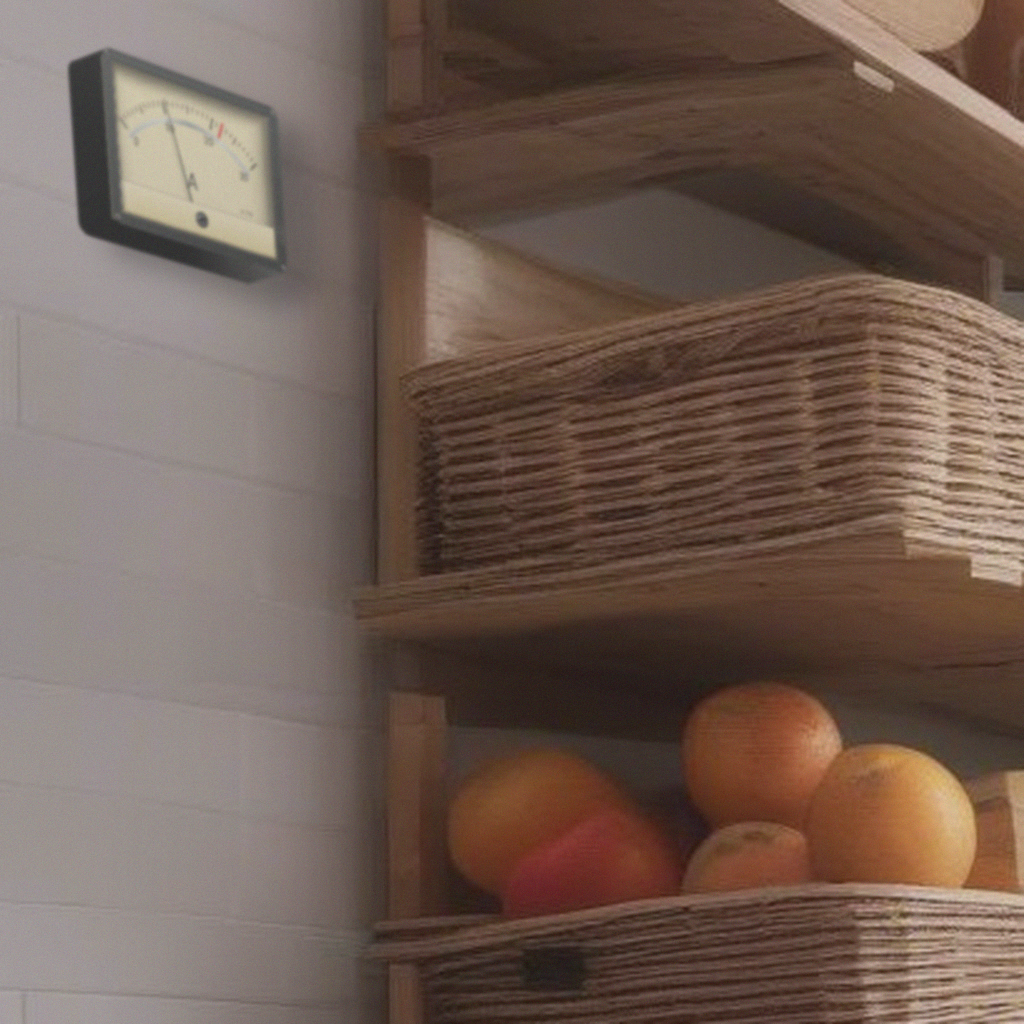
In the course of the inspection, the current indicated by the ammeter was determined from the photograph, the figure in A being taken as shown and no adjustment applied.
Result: 10 A
